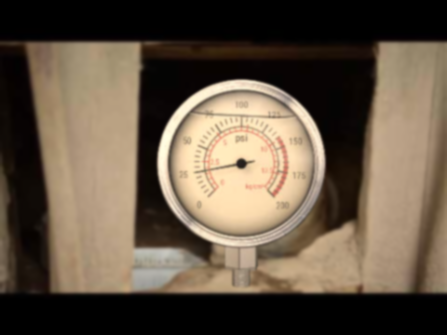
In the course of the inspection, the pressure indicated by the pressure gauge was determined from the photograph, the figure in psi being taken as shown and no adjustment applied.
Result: 25 psi
